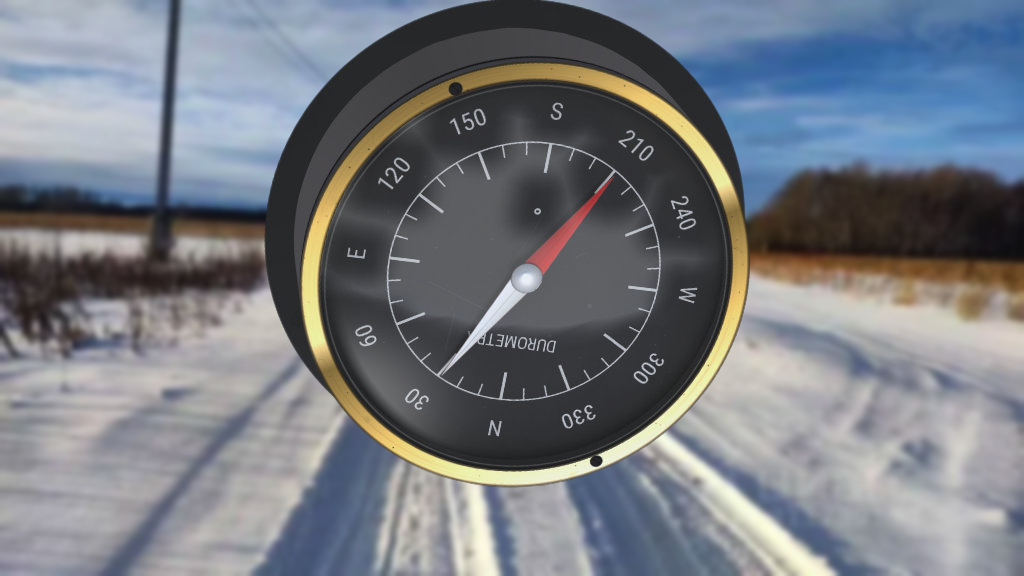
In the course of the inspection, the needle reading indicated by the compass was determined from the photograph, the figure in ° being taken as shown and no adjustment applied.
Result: 210 °
